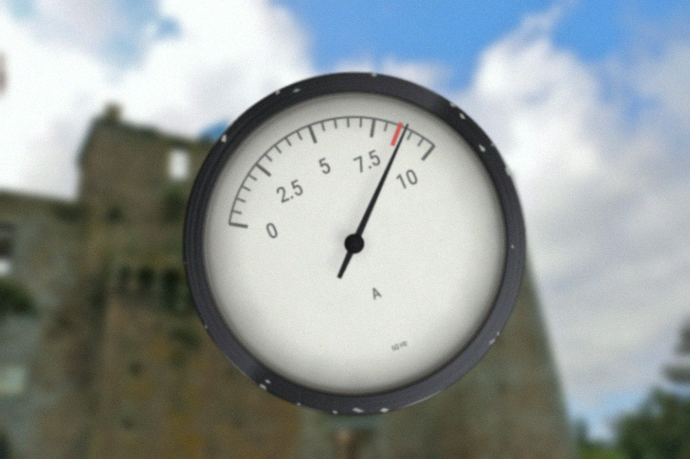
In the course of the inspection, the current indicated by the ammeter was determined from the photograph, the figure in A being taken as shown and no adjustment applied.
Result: 8.75 A
